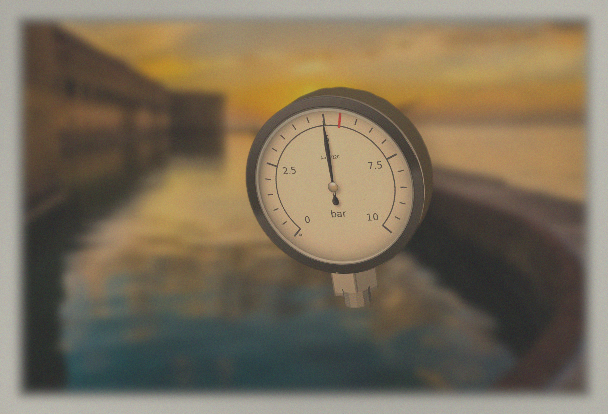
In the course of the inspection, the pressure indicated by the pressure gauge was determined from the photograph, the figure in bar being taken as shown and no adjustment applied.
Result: 5 bar
